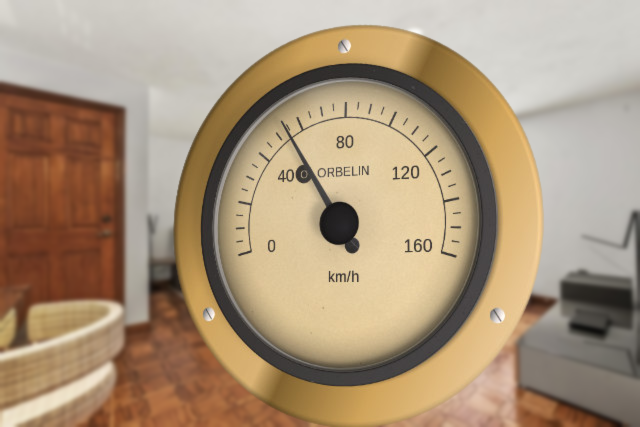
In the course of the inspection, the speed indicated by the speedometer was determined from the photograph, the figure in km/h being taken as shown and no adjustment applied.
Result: 55 km/h
